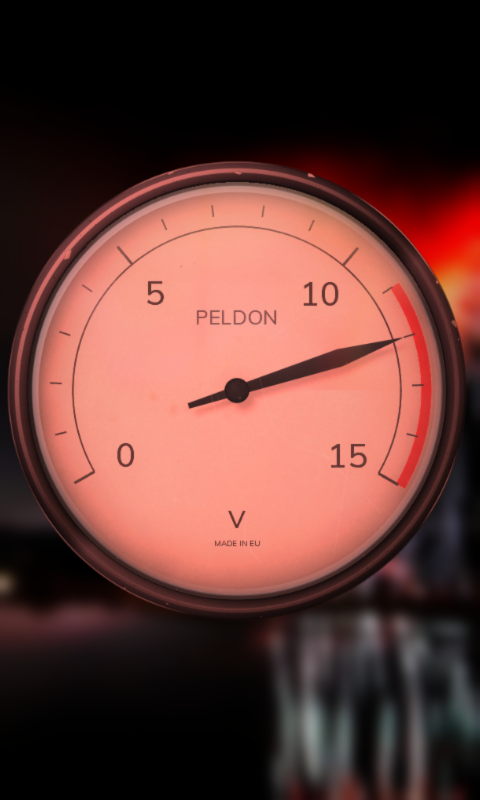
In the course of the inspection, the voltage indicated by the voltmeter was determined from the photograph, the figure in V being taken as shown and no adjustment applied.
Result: 12 V
